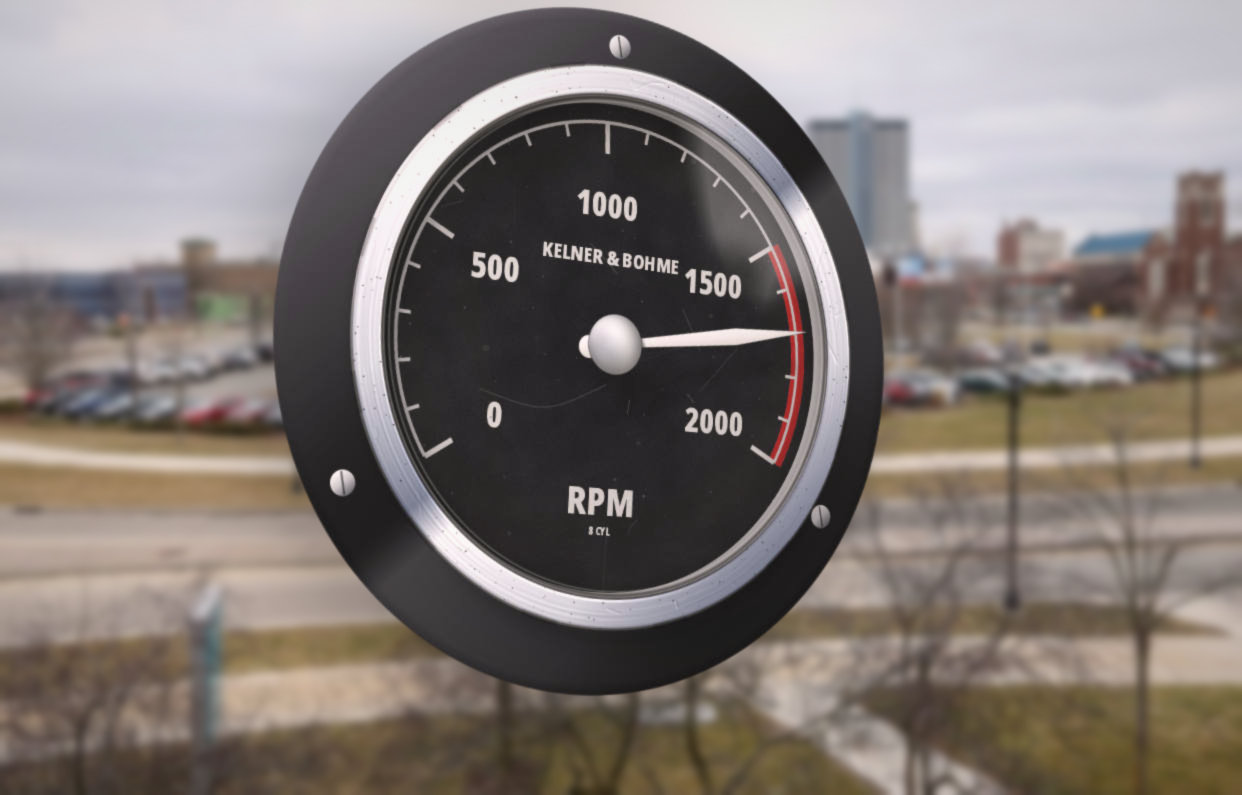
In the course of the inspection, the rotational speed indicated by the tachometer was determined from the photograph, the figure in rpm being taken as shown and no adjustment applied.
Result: 1700 rpm
